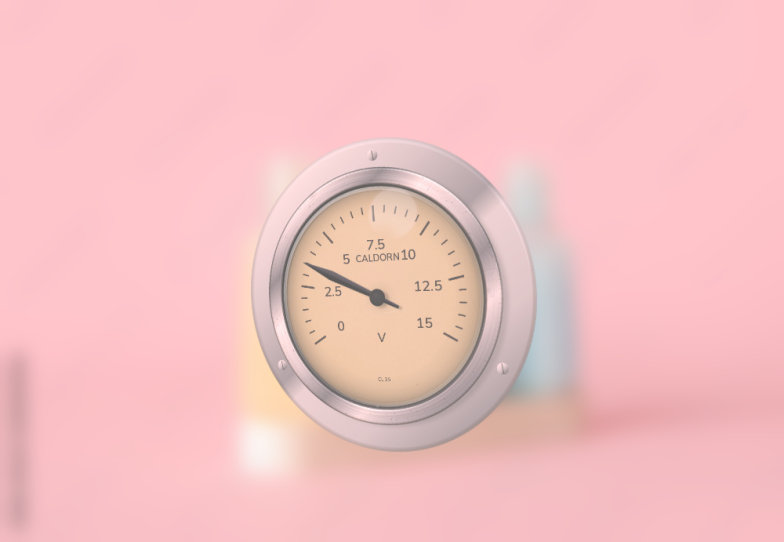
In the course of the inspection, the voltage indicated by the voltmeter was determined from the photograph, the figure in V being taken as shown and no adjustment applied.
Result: 3.5 V
